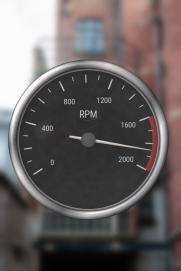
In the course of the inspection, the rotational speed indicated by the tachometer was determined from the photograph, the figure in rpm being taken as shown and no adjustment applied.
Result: 1850 rpm
